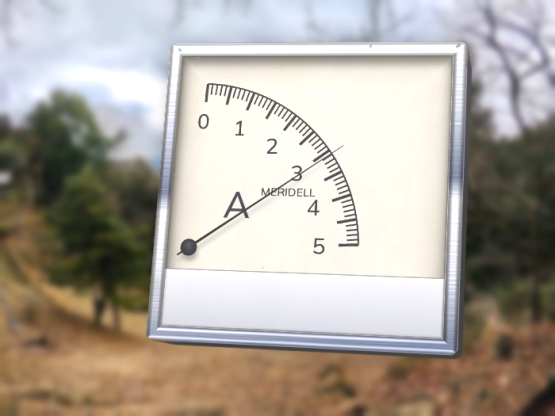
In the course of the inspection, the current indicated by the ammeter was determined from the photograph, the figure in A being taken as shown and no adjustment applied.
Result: 3.1 A
